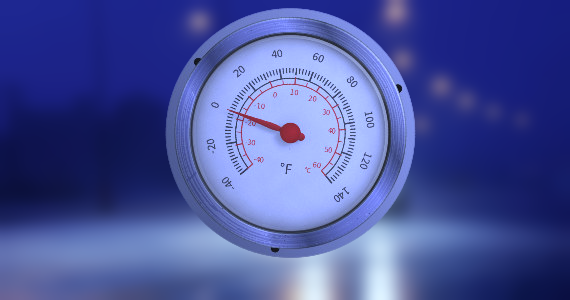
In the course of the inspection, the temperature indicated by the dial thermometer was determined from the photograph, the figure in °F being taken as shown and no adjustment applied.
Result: 0 °F
